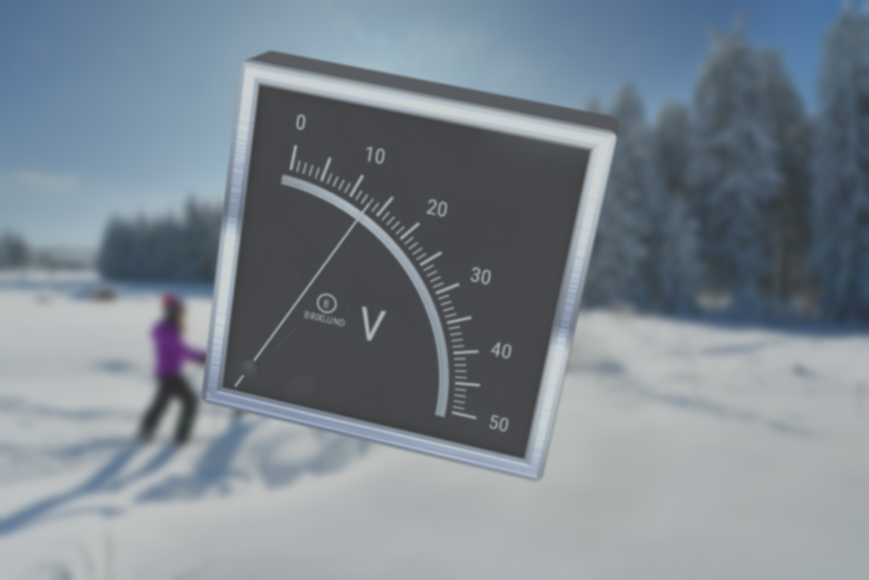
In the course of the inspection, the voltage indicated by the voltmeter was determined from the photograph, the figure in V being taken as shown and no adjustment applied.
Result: 13 V
